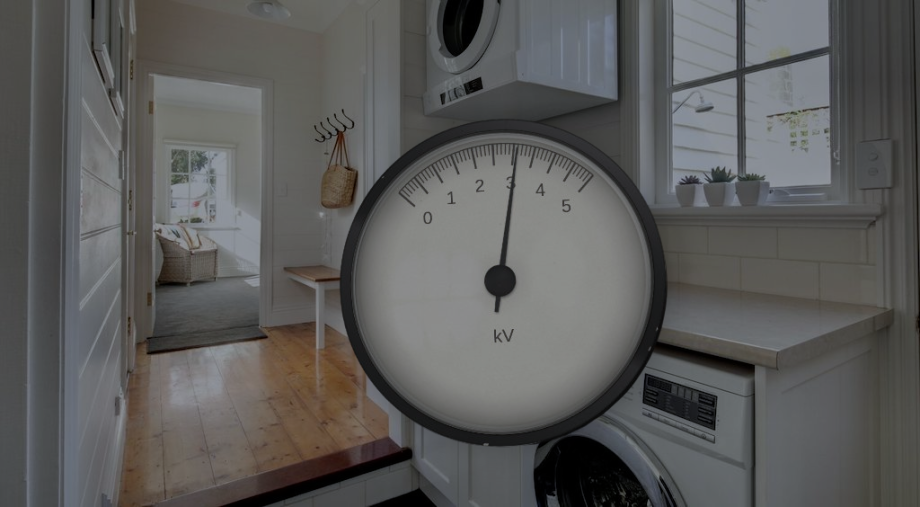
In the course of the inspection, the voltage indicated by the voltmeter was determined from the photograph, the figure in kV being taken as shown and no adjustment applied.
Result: 3.1 kV
